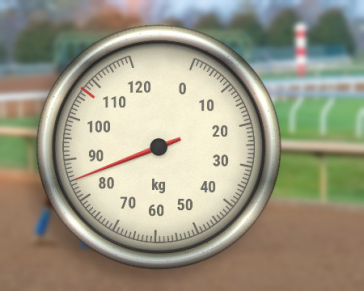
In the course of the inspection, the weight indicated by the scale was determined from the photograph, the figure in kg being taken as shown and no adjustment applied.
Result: 85 kg
